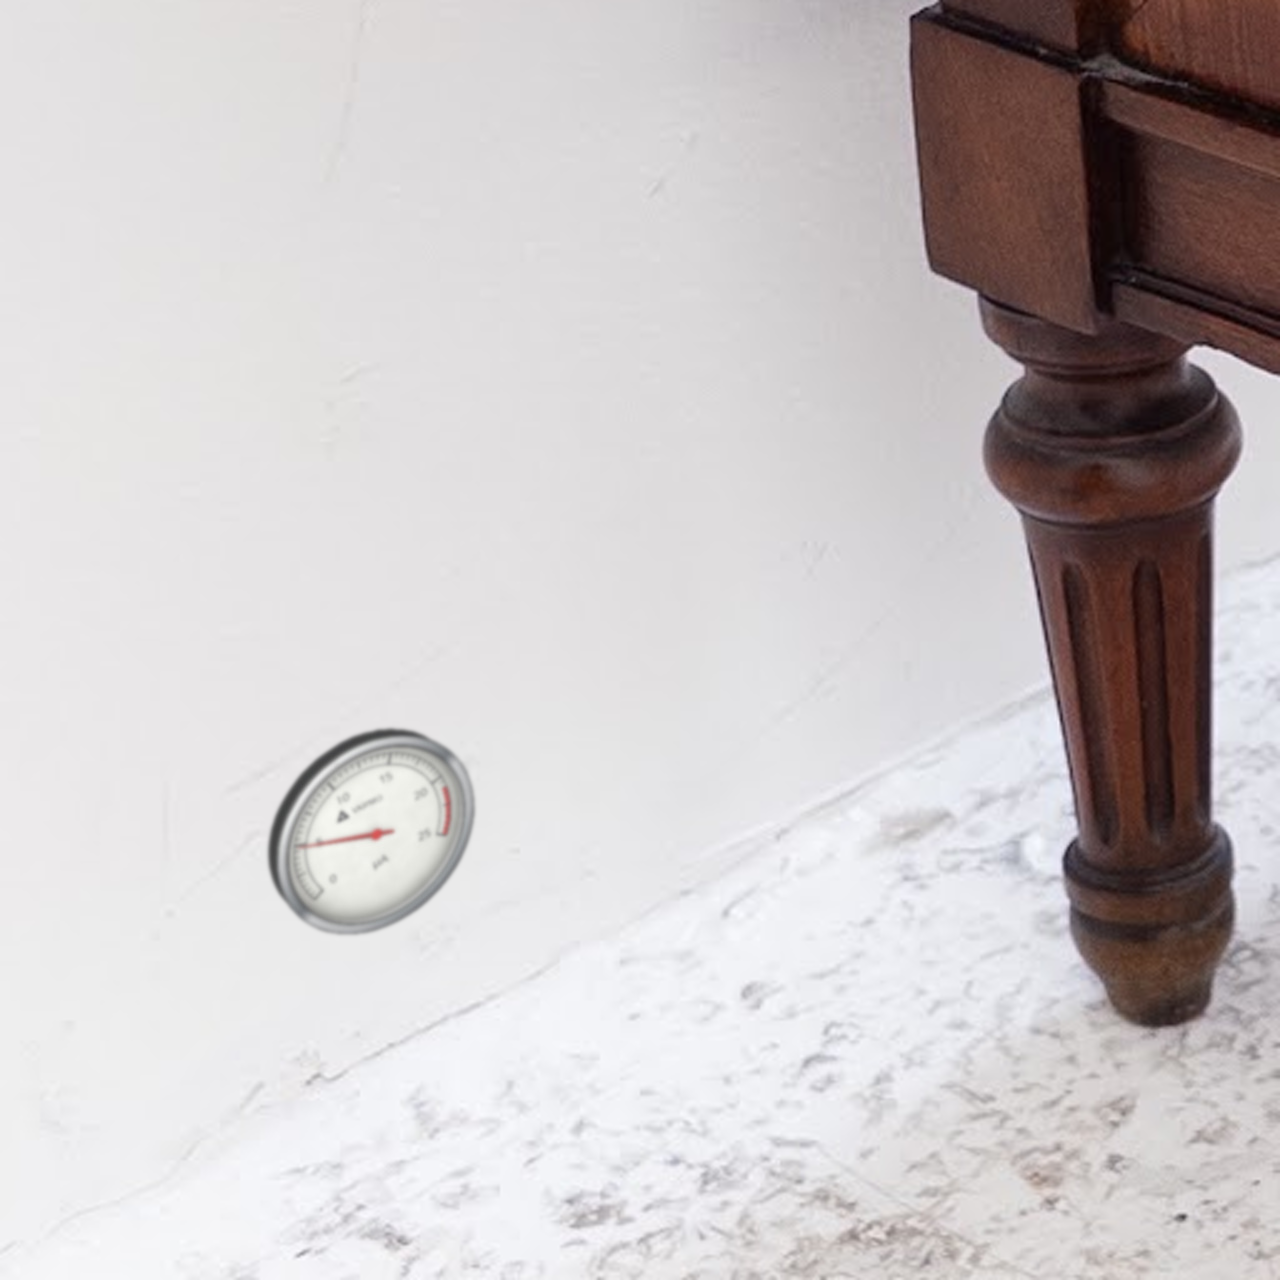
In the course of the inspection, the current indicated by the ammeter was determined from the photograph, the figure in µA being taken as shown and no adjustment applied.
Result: 5 µA
